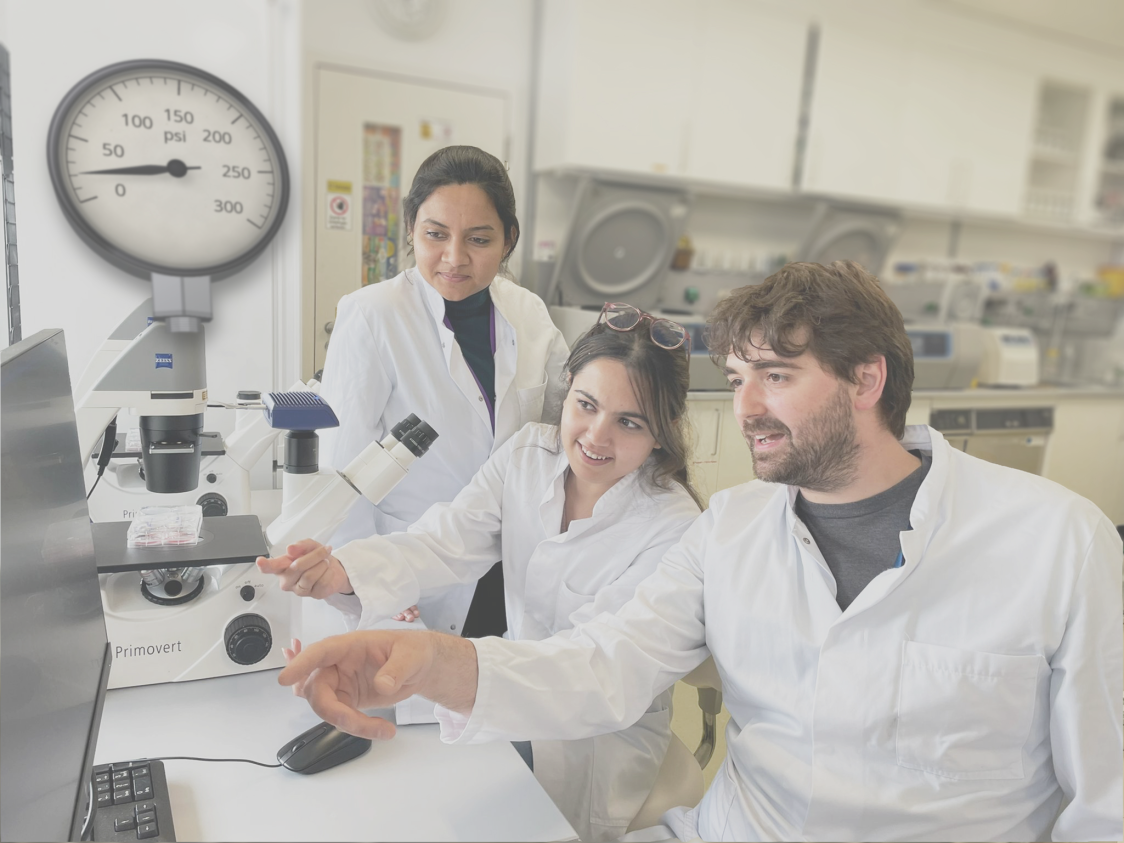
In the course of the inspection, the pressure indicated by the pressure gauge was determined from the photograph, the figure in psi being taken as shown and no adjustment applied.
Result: 20 psi
